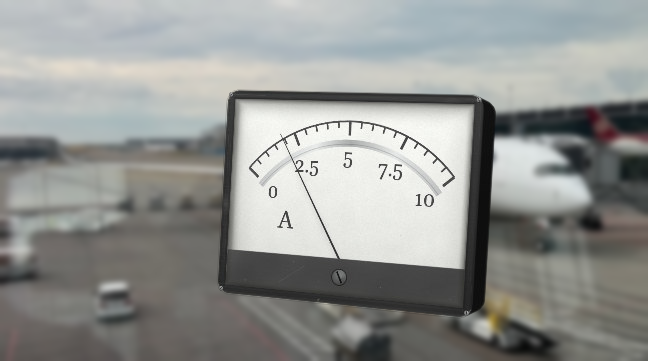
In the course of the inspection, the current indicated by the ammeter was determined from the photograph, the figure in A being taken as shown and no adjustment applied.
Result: 2 A
